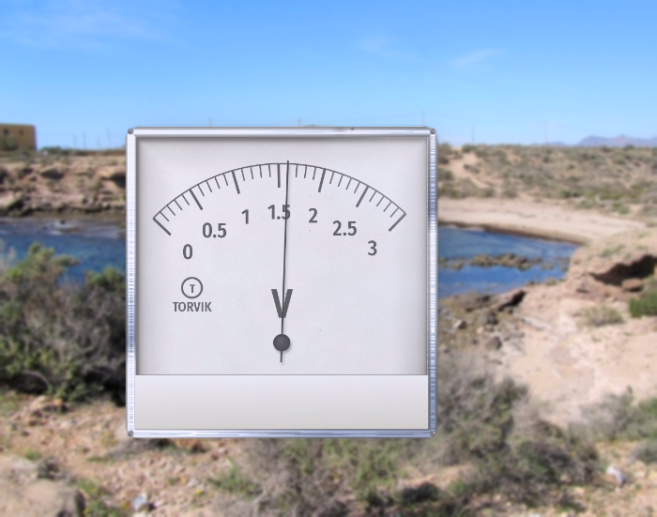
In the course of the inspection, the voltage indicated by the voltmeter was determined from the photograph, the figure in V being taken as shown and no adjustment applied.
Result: 1.6 V
